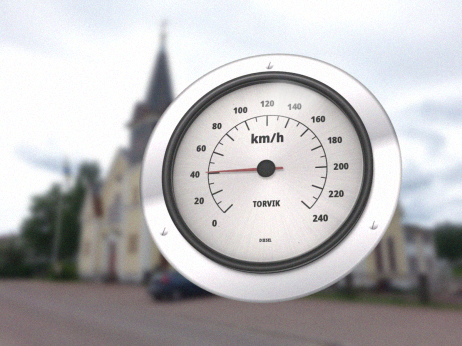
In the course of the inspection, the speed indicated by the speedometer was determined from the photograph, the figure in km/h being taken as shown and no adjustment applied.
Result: 40 km/h
